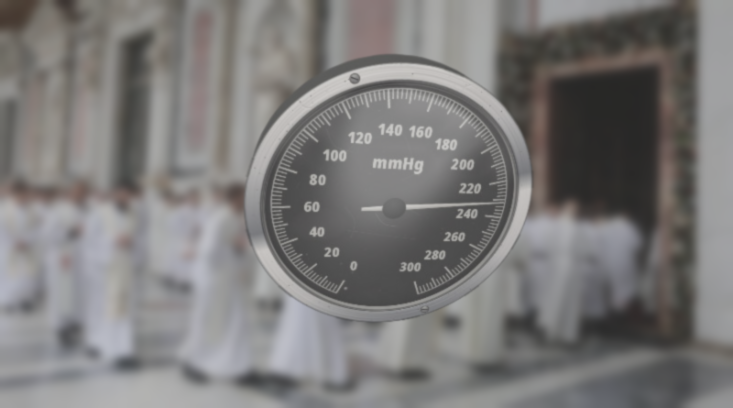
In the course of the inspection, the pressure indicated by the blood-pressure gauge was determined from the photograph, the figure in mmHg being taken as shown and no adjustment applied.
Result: 230 mmHg
